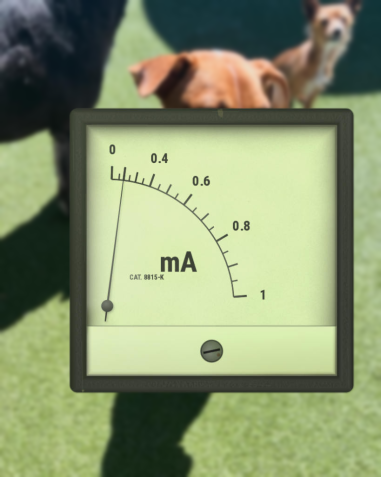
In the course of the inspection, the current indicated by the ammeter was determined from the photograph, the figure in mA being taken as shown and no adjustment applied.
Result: 0.2 mA
